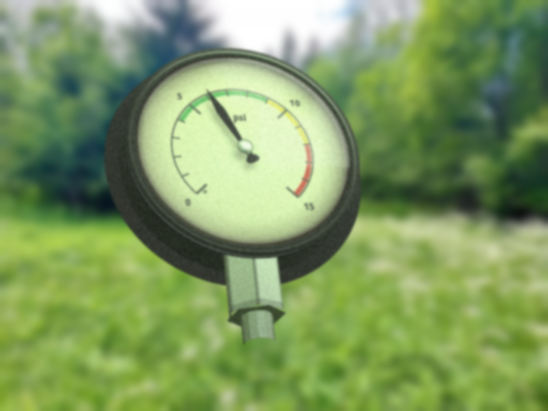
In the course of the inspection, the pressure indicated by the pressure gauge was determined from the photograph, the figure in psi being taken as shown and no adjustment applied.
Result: 6 psi
